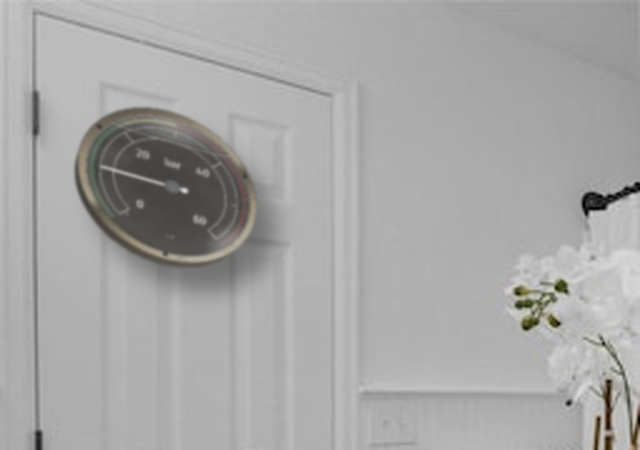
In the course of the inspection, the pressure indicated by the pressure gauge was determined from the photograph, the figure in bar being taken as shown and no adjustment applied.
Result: 10 bar
